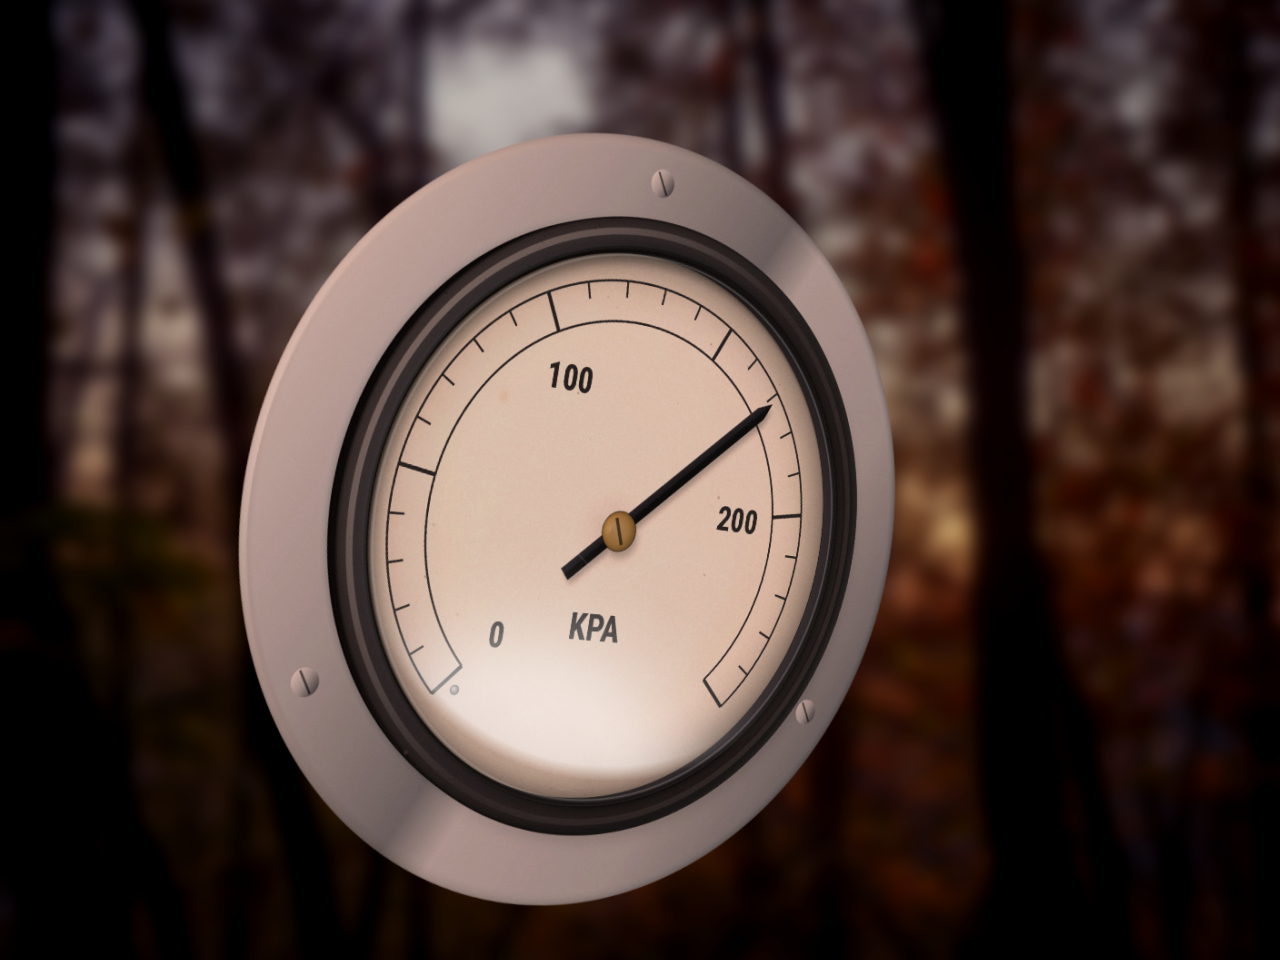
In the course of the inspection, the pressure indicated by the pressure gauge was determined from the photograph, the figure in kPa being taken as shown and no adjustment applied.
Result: 170 kPa
